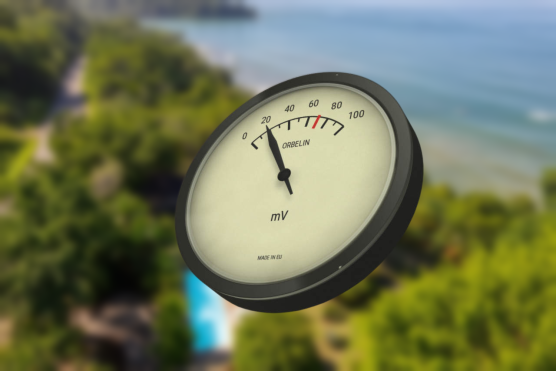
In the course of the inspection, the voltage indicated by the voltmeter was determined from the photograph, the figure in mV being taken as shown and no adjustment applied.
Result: 20 mV
